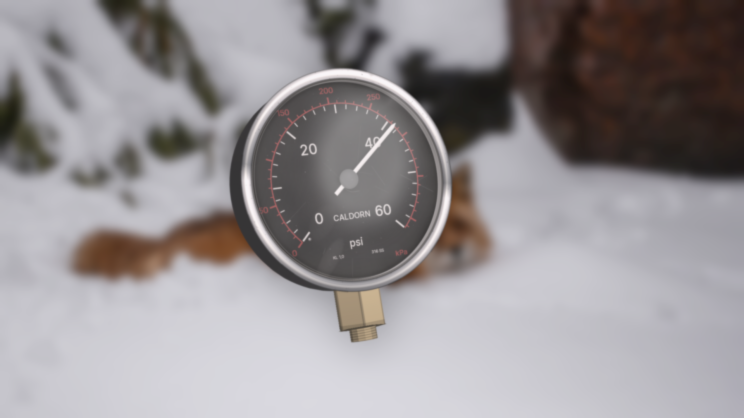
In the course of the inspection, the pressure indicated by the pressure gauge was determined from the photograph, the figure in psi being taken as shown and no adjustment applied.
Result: 41 psi
